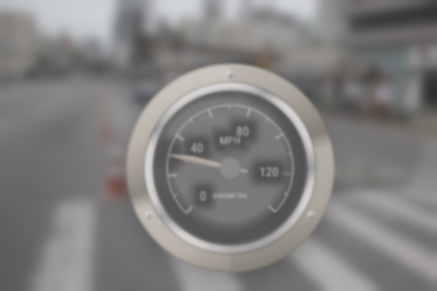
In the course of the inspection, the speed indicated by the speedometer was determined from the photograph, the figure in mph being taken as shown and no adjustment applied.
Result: 30 mph
